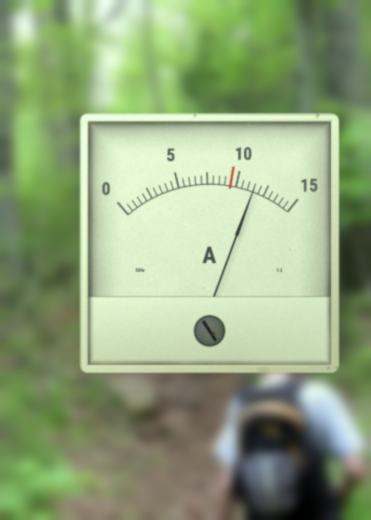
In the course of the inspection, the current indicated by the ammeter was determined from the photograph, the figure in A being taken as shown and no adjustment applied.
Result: 11.5 A
